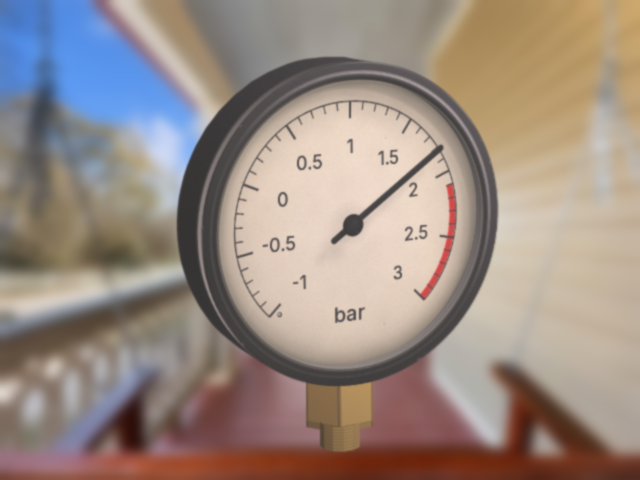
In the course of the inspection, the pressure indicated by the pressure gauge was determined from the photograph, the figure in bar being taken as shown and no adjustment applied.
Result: 1.8 bar
